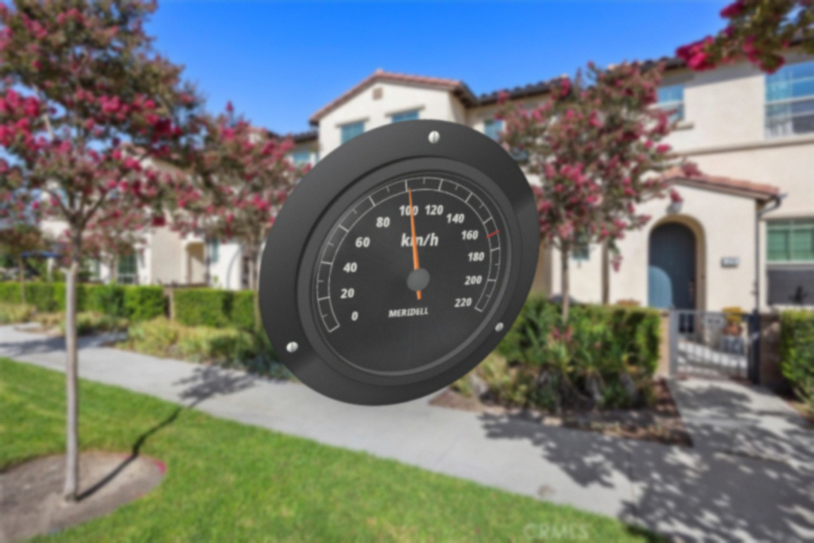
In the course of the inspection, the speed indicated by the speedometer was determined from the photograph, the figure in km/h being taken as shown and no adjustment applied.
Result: 100 km/h
